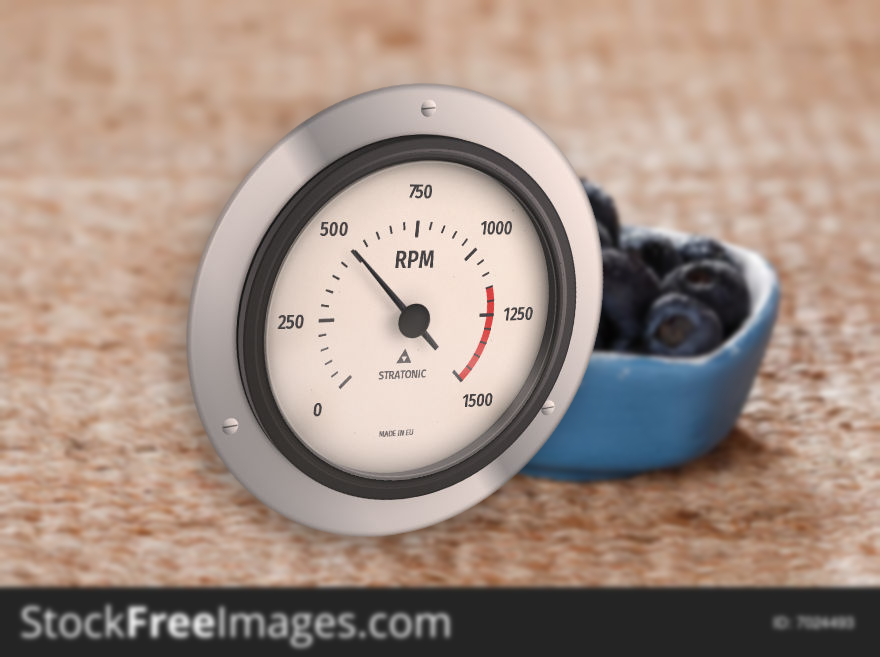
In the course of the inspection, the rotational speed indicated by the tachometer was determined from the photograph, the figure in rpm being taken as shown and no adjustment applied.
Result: 500 rpm
